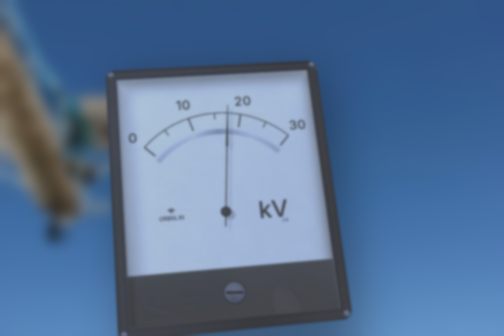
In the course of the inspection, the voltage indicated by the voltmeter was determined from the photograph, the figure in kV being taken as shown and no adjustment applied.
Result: 17.5 kV
